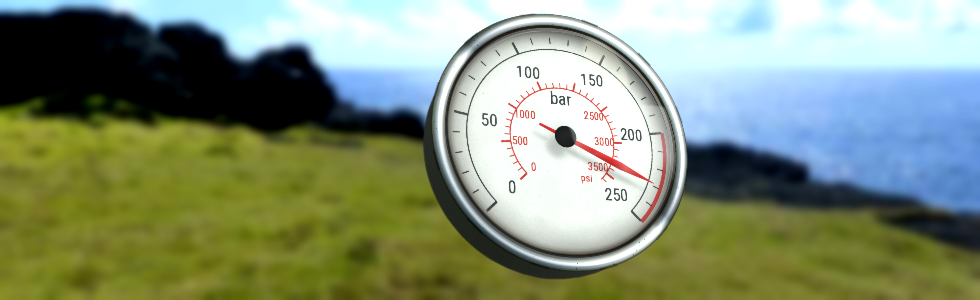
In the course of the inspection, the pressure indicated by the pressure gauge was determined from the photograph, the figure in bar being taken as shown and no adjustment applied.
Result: 230 bar
